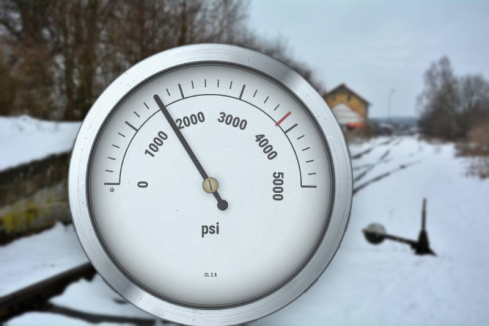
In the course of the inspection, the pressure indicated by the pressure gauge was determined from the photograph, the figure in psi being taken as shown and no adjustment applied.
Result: 1600 psi
